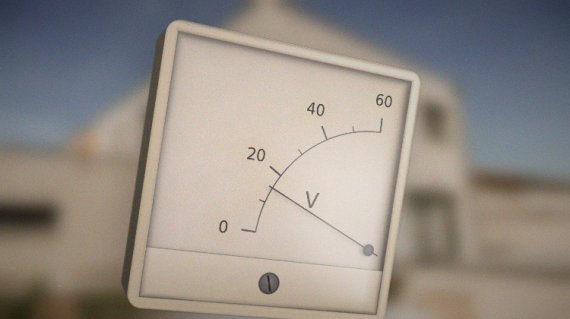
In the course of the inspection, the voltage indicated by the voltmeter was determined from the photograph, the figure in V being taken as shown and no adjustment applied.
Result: 15 V
